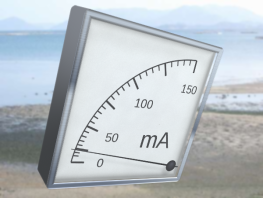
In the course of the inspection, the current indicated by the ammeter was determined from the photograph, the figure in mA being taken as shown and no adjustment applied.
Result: 25 mA
